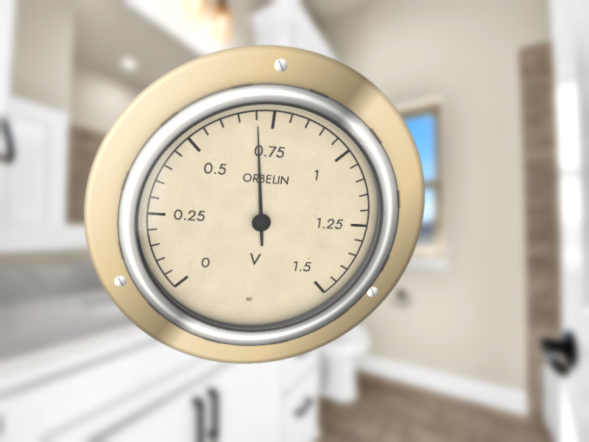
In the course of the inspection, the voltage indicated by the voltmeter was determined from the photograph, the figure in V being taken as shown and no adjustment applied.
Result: 0.7 V
